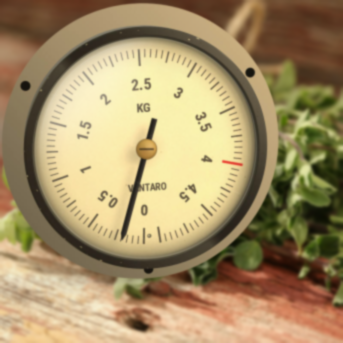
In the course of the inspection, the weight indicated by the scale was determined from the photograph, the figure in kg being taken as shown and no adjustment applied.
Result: 0.2 kg
